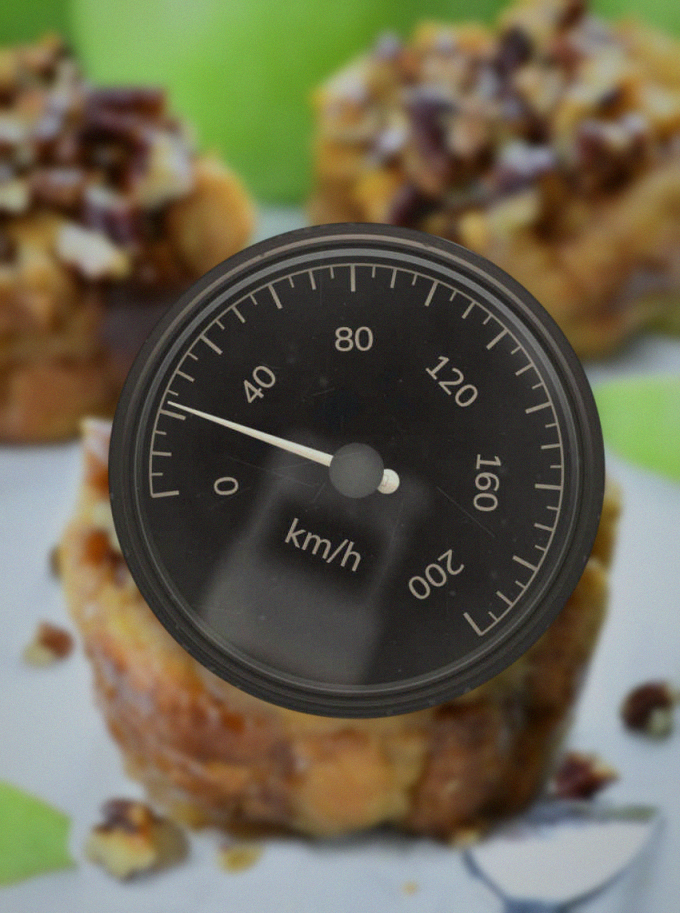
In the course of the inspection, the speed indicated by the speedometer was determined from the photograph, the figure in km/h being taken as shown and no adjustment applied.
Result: 22.5 km/h
